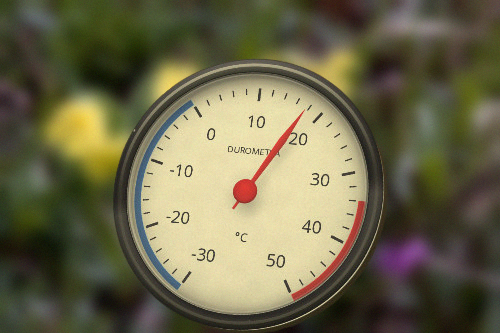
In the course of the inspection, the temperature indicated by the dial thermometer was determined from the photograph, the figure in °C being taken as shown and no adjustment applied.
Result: 18 °C
